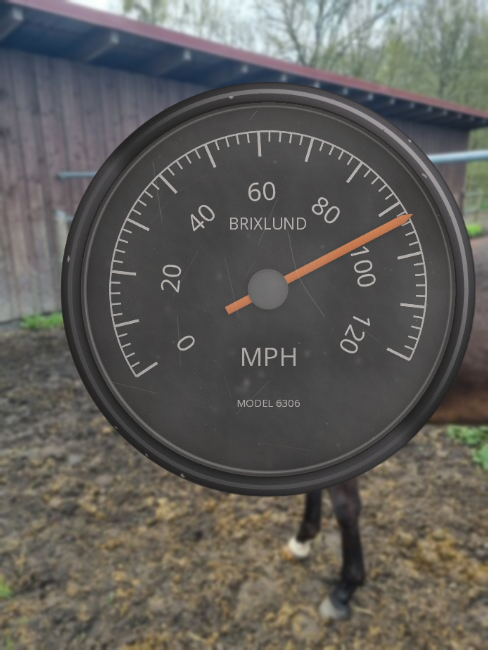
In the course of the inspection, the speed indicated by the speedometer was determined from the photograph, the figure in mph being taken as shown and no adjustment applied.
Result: 93 mph
